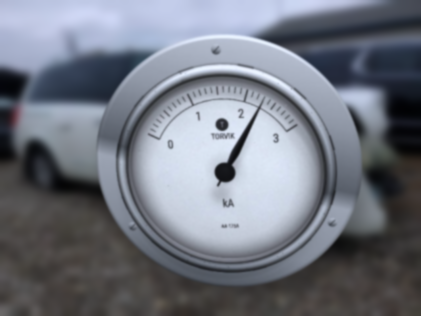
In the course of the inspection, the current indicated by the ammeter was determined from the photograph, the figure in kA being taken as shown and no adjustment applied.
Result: 2.3 kA
